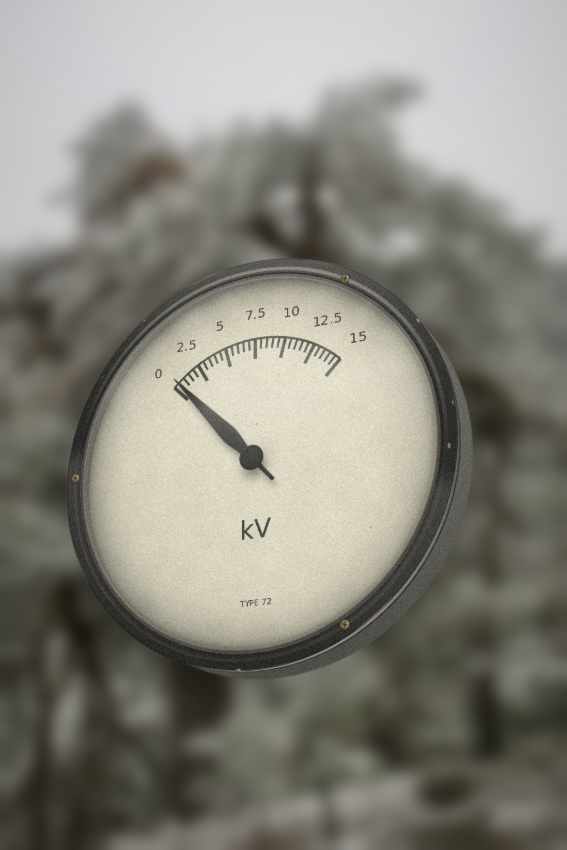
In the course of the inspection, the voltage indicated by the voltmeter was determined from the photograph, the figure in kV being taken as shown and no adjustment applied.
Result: 0.5 kV
